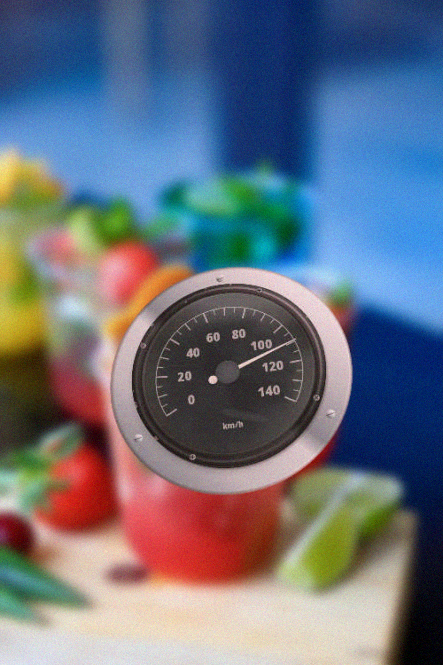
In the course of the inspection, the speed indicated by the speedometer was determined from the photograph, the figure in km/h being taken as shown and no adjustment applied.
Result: 110 km/h
